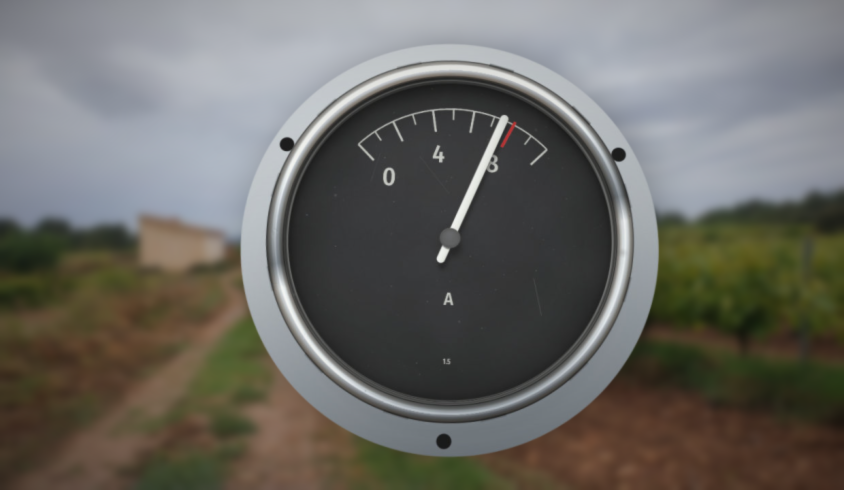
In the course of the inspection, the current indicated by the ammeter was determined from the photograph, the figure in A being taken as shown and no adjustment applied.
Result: 7.5 A
